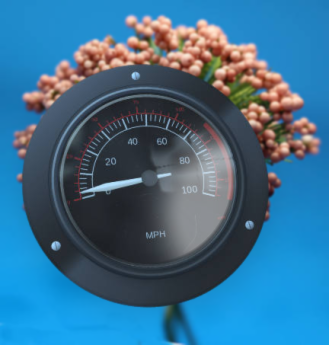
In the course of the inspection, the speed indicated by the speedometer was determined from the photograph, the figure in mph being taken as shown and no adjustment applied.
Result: 2 mph
